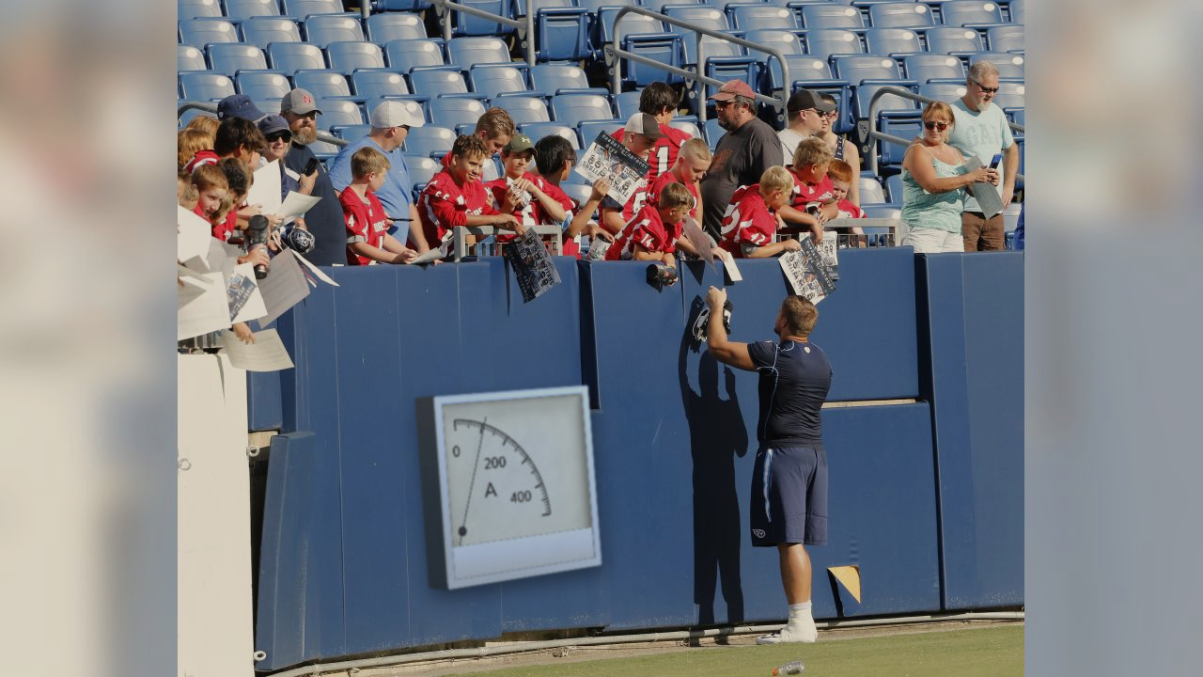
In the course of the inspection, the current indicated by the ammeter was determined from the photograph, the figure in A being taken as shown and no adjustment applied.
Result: 100 A
